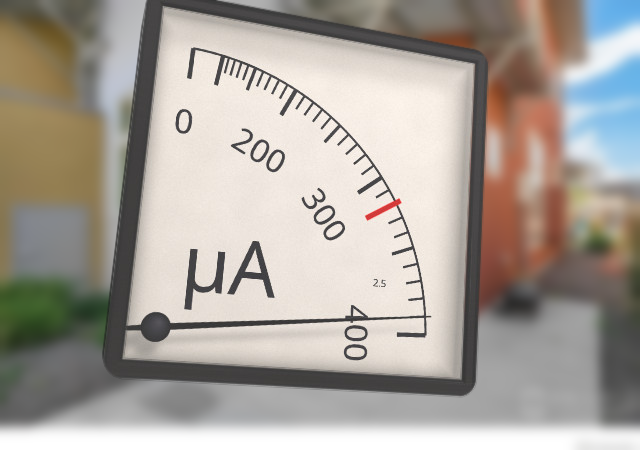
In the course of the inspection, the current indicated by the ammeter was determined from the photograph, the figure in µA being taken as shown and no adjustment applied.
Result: 390 µA
